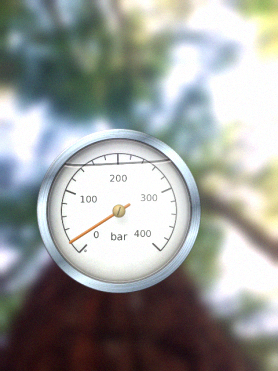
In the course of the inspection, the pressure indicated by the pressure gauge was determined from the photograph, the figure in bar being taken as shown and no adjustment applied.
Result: 20 bar
